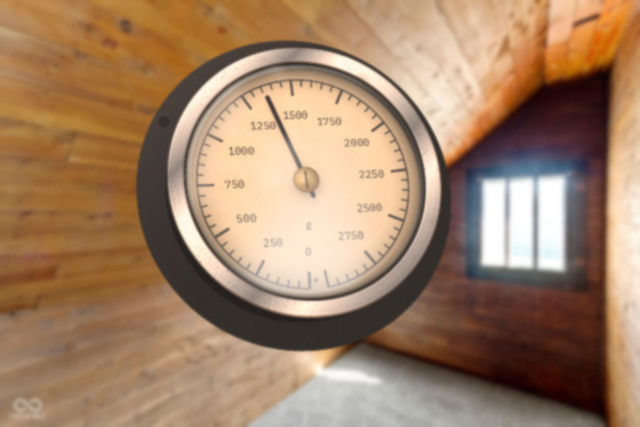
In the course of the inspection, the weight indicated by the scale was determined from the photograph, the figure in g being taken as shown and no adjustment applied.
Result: 1350 g
